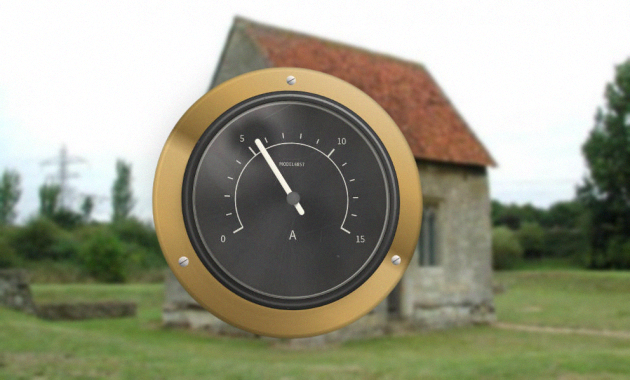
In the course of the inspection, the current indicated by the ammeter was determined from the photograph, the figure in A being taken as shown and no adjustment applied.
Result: 5.5 A
